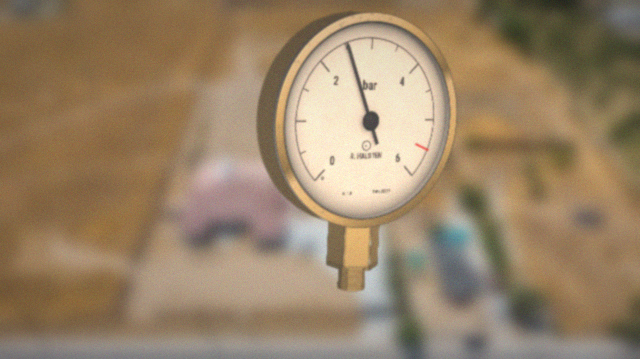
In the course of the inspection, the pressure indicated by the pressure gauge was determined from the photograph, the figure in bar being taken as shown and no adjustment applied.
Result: 2.5 bar
